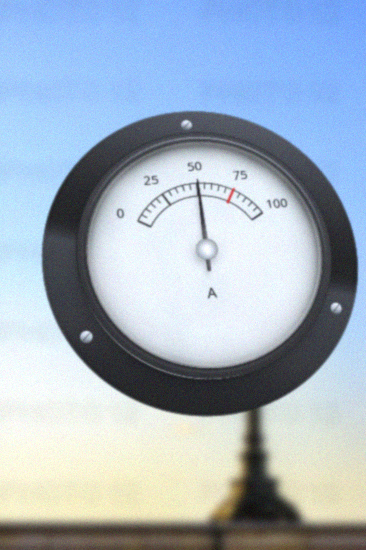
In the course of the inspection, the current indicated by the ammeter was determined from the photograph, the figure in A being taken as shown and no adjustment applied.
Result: 50 A
